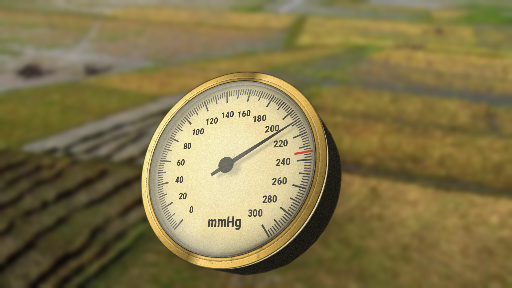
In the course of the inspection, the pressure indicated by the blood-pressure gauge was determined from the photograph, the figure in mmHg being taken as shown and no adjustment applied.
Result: 210 mmHg
